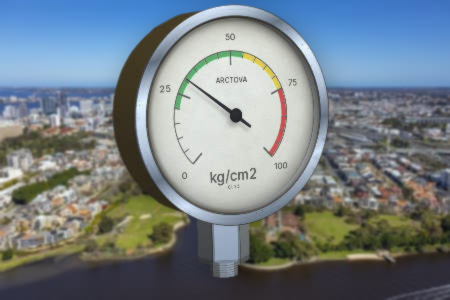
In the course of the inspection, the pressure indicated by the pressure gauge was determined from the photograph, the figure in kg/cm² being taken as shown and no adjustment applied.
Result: 30 kg/cm²
